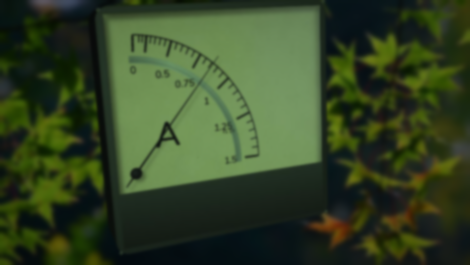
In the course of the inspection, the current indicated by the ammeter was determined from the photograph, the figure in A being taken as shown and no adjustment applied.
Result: 0.85 A
